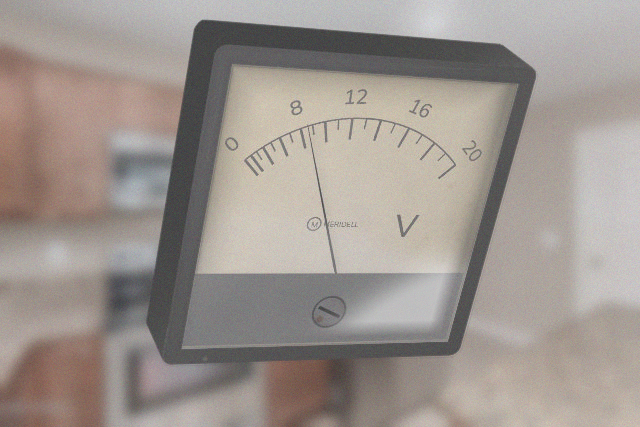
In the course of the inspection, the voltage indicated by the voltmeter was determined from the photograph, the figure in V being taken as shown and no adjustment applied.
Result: 8.5 V
